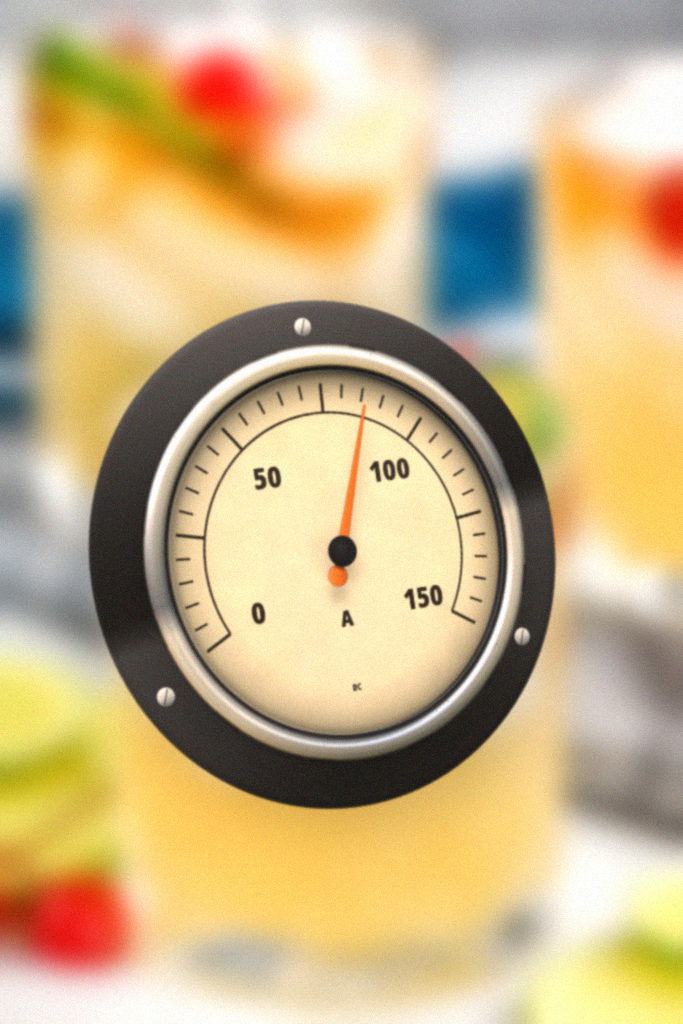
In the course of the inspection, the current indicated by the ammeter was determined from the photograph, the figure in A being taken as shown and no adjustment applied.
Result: 85 A
